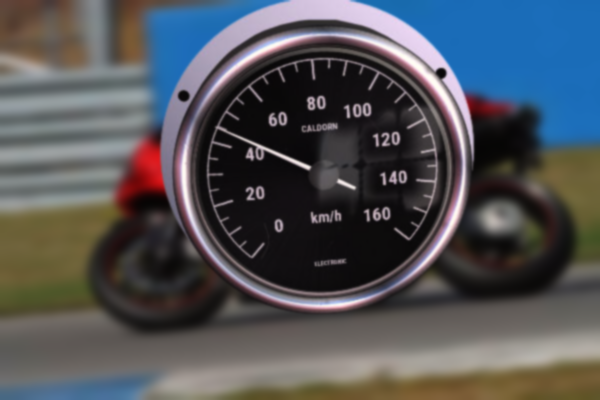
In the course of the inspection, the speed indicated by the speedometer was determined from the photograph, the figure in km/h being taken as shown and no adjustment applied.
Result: 45 km/h
